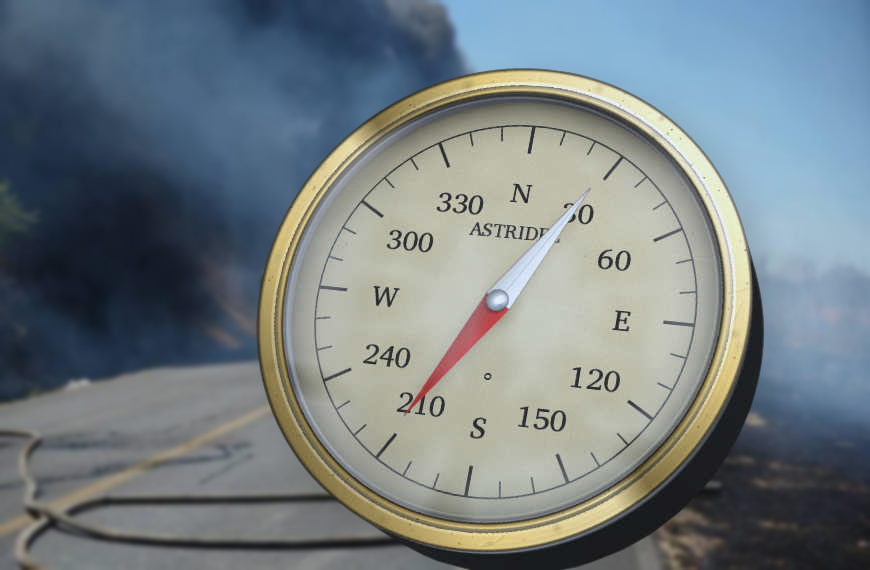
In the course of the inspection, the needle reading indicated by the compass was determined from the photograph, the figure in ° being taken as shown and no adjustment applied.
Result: 210 °
